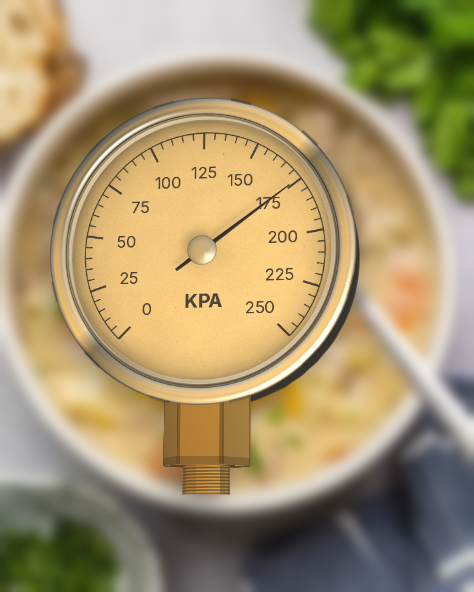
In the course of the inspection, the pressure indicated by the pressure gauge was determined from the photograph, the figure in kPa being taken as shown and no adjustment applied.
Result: 175 kPa
